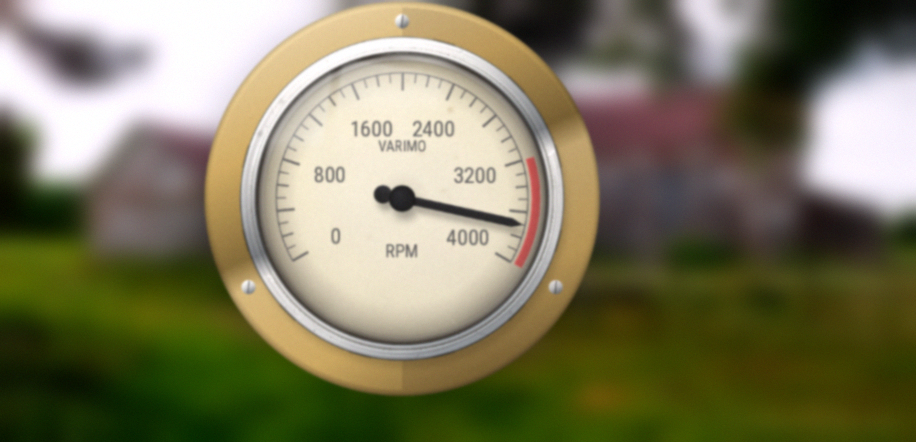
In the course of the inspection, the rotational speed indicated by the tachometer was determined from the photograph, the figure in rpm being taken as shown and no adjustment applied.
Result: 3700 rpm
